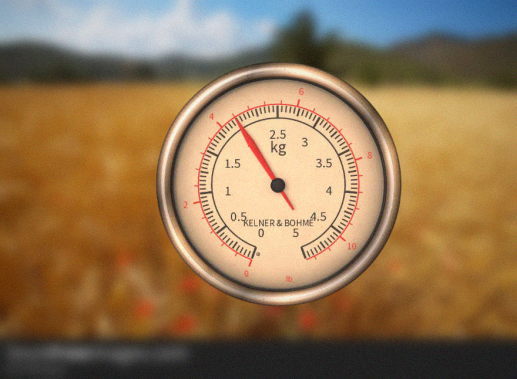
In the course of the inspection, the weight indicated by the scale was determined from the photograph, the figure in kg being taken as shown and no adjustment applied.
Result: 2 kg
